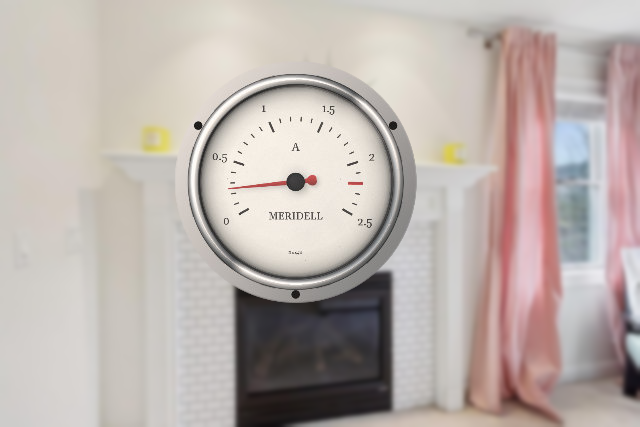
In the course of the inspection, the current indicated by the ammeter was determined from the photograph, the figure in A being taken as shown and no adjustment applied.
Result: 0.25 A
